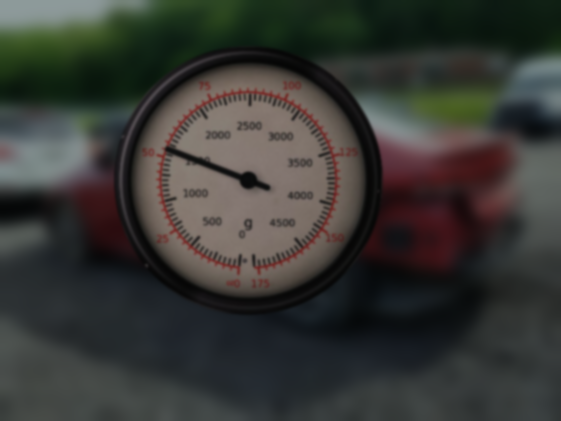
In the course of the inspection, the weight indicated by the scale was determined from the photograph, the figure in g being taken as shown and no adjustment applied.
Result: 1500 g
